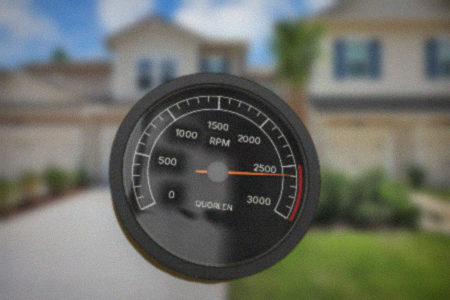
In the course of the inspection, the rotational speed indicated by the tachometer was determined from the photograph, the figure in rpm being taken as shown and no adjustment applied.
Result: 2600 rpm
